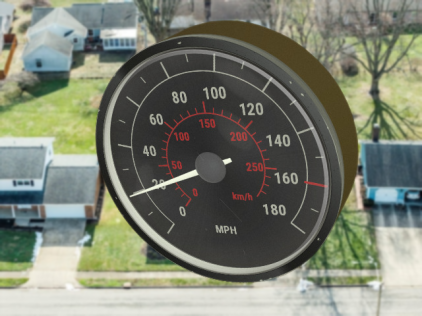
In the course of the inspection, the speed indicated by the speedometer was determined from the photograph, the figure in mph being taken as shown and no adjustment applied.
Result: 20 mph
